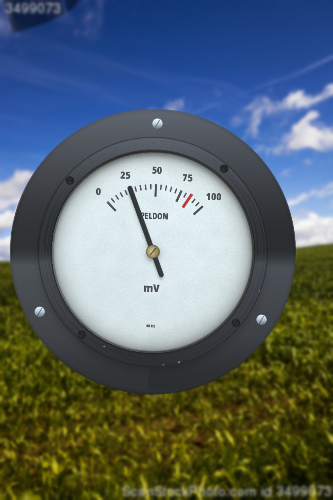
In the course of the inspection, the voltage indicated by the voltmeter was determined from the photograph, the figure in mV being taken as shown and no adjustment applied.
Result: 25 mV
